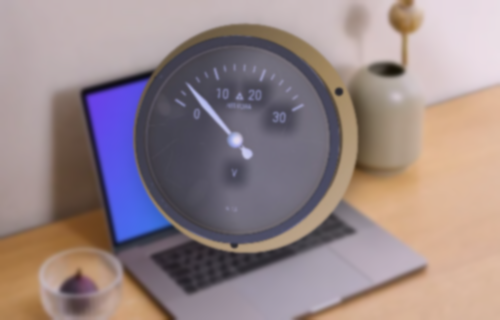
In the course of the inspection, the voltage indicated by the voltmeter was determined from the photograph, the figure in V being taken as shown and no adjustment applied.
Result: 4 V
